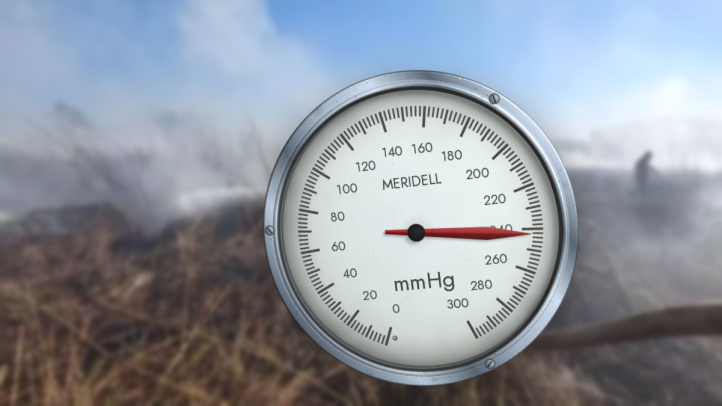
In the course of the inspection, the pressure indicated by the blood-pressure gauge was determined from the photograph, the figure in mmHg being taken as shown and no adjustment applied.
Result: 242 mmHg
